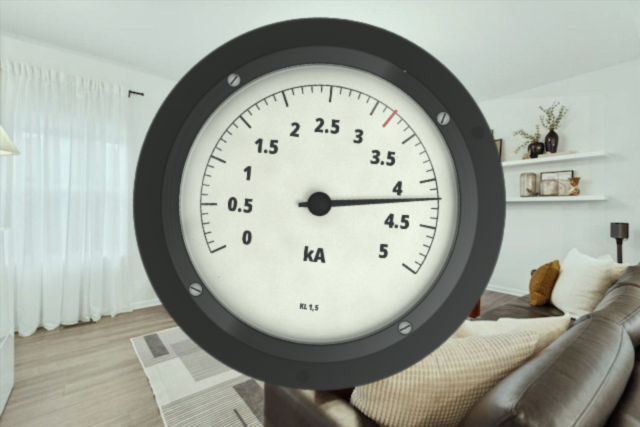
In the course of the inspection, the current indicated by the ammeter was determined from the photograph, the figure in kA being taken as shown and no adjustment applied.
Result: 4.2 kA
